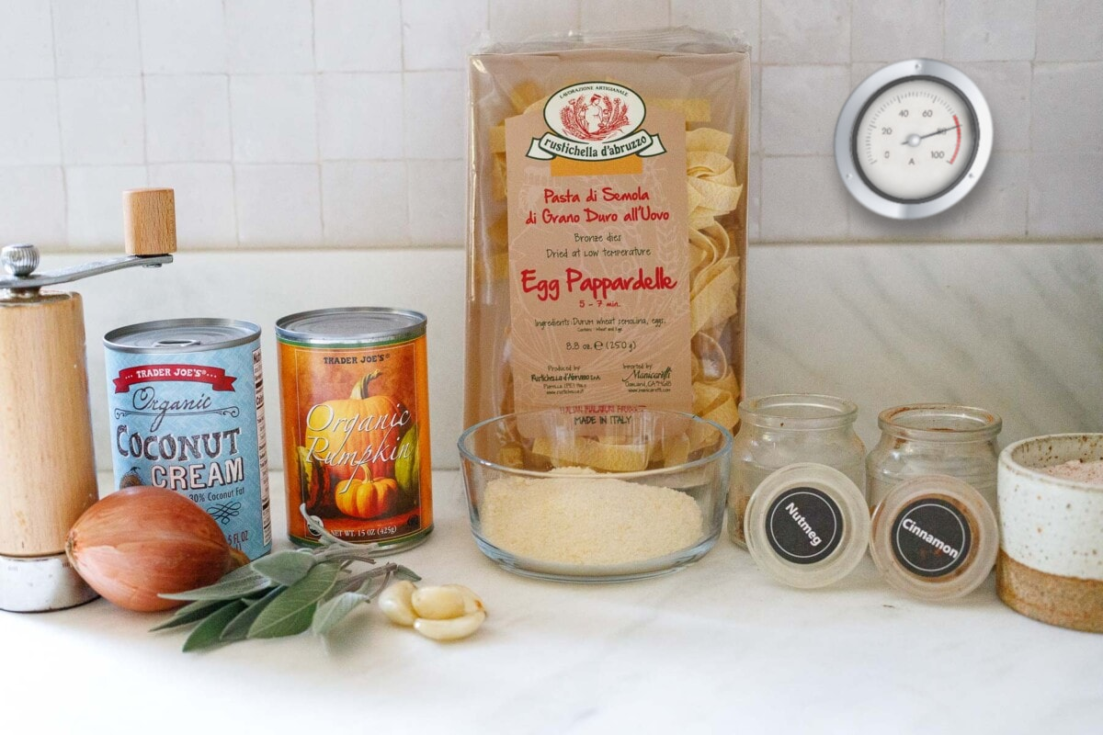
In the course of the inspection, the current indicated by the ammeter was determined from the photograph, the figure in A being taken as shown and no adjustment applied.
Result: 80 A
